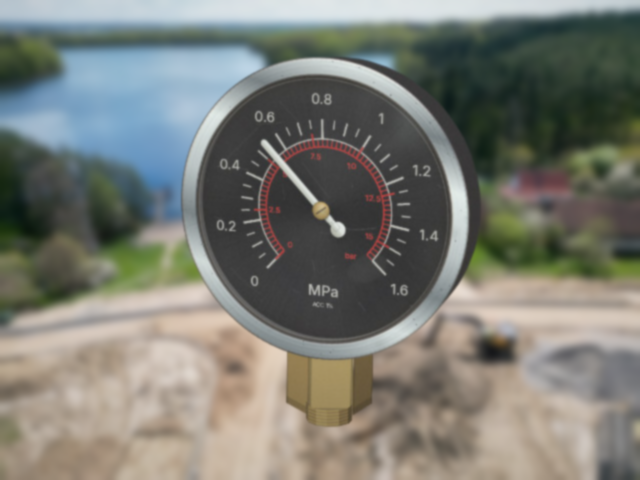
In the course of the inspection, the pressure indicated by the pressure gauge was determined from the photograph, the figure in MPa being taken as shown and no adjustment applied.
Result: 0.55 MPa
